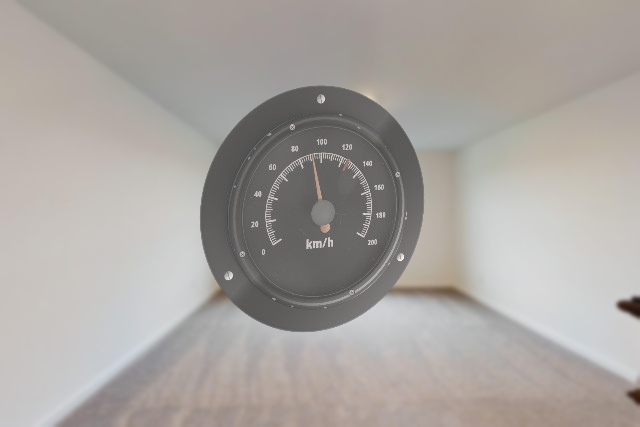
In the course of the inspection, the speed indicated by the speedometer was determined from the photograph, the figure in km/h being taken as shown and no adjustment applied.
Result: 90 km/h
